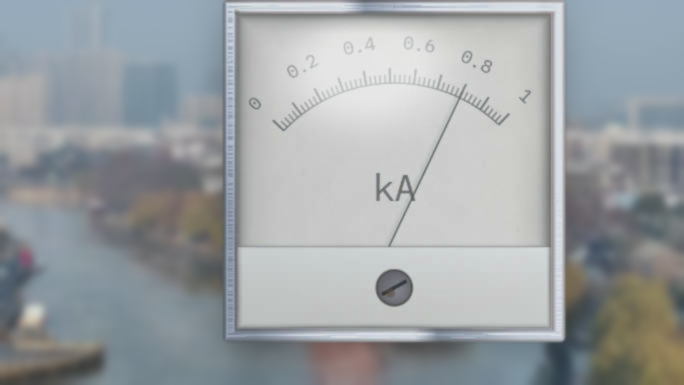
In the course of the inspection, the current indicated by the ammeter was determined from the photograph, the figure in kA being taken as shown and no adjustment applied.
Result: 0.8 kA
